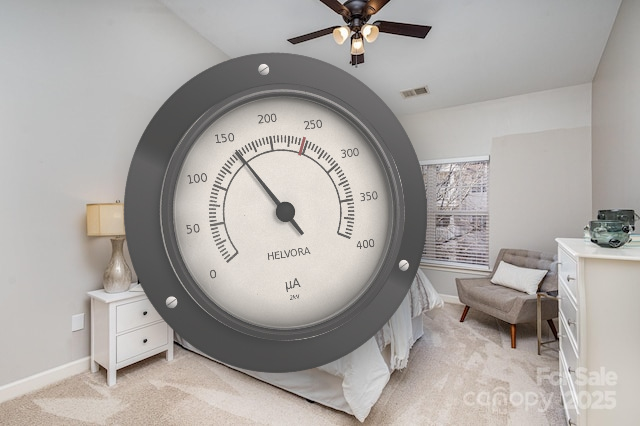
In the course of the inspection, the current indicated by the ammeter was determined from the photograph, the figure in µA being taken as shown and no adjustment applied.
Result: 150 µA
